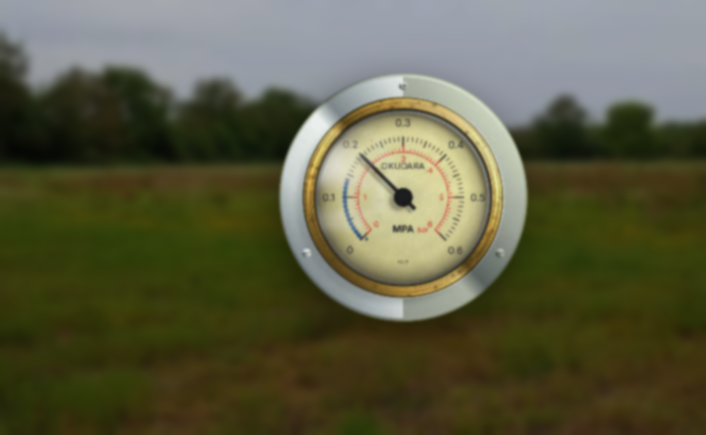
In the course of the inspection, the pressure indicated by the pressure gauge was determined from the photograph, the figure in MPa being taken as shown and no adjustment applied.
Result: 0.2 MPa
